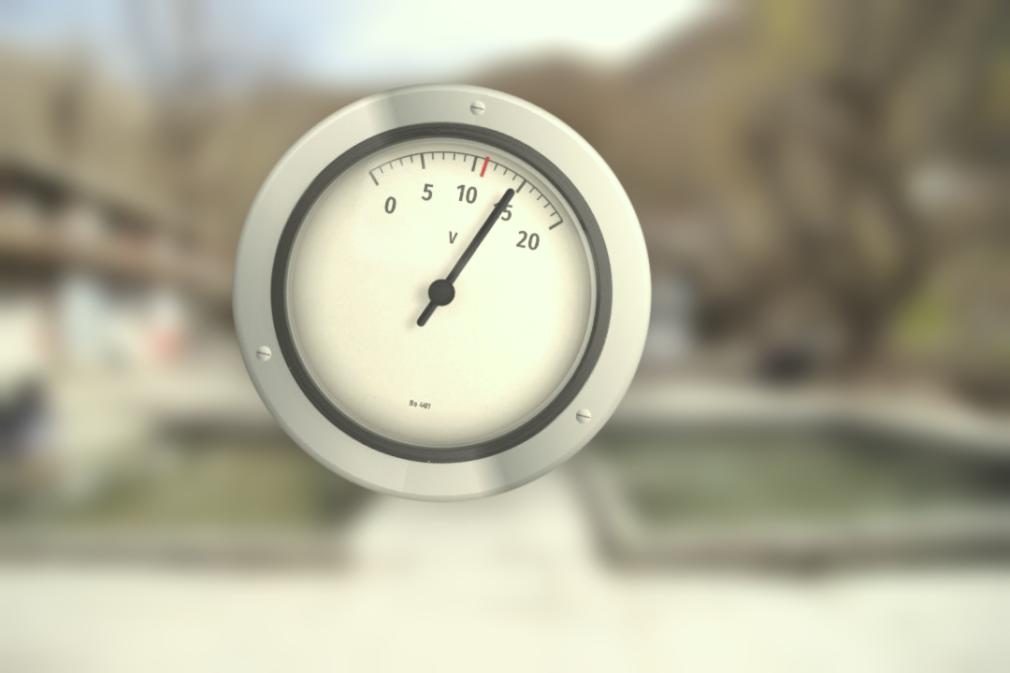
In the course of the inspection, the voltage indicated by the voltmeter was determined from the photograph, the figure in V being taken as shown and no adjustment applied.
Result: 14.5 V
